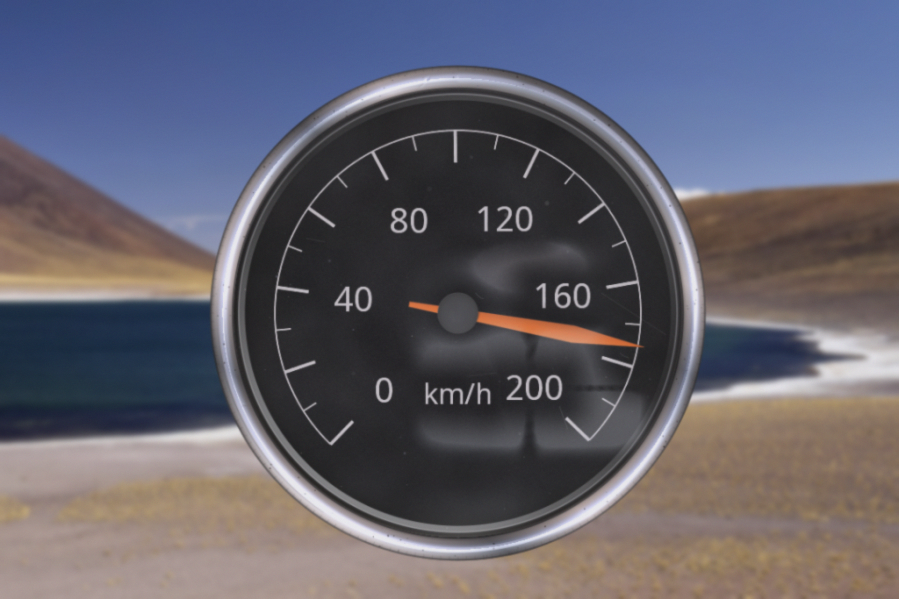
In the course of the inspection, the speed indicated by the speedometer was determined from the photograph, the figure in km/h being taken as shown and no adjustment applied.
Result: 175 km/h
